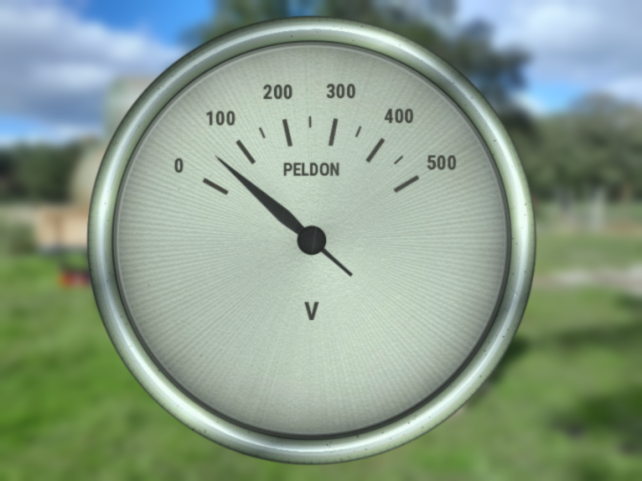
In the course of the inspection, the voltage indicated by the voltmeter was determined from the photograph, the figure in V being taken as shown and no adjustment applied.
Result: 50 V
